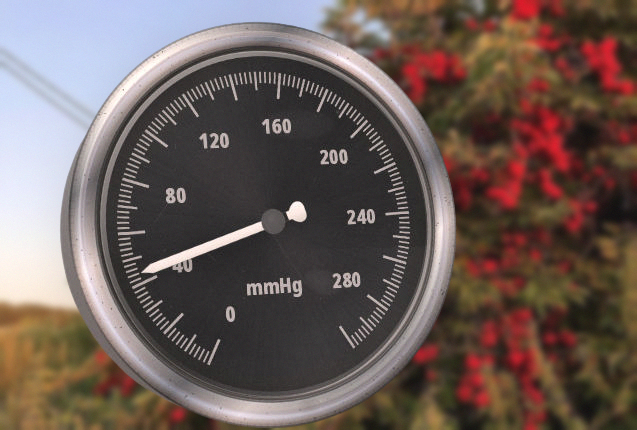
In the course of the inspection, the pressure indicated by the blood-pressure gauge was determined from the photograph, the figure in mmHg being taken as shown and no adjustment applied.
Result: 44 mmHg
